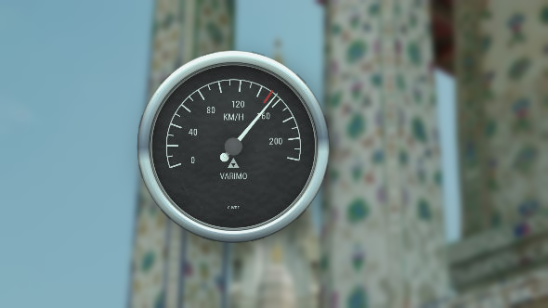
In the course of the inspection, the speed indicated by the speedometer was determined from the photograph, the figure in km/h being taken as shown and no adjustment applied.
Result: 155 km/h
